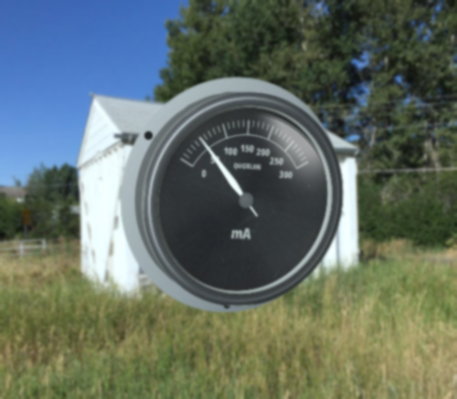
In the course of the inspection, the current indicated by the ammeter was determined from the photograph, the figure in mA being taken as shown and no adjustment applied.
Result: 50 mA
